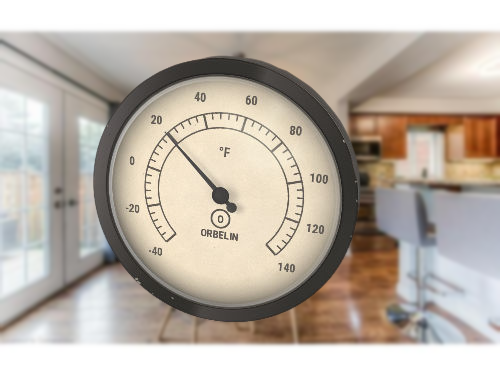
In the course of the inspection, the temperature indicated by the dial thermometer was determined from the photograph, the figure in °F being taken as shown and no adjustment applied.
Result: 20 °F
